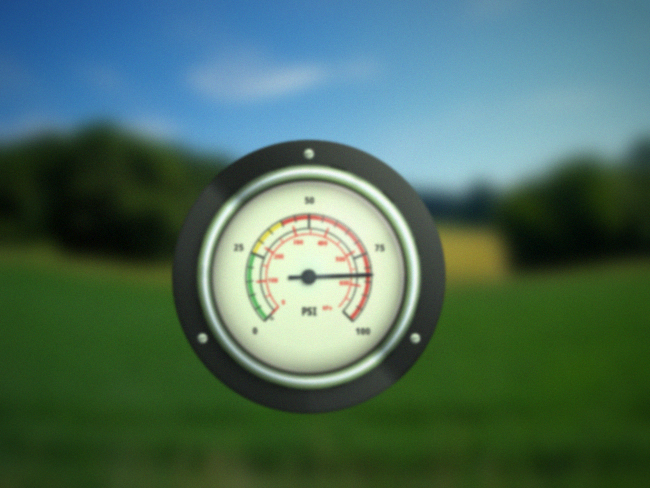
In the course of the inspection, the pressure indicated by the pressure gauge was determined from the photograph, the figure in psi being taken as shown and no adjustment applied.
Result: 82.5 psi
